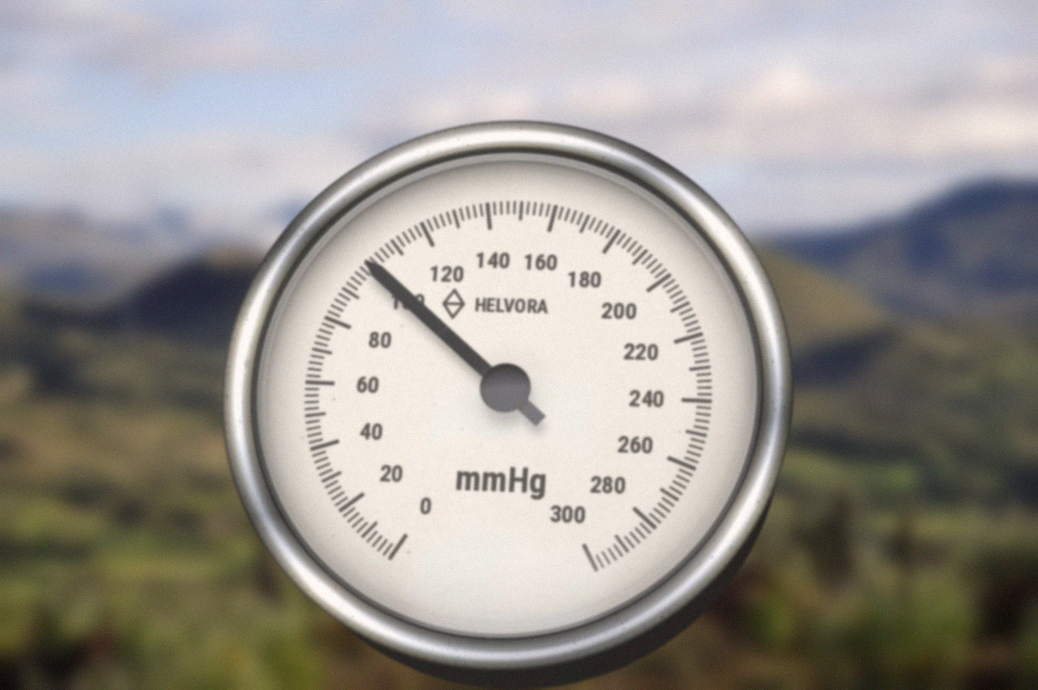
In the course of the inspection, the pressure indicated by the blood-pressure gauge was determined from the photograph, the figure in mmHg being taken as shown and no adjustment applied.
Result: 100 mmHg
